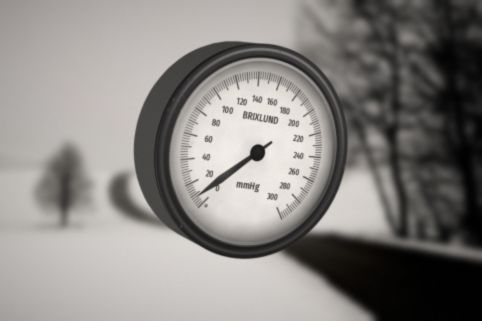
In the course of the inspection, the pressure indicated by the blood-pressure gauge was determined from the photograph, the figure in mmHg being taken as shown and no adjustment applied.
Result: 10 mmHg
